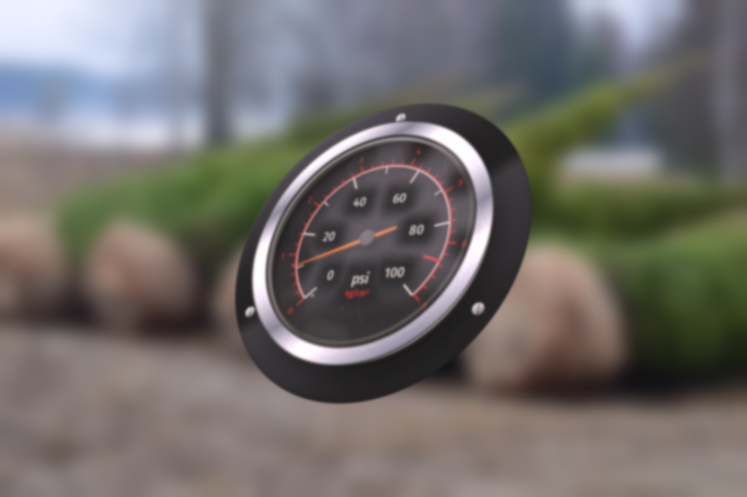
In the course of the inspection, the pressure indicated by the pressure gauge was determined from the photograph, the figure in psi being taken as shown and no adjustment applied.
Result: 10 psi
